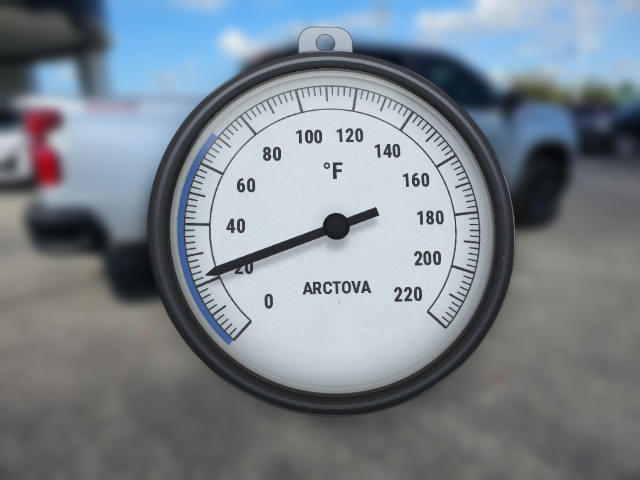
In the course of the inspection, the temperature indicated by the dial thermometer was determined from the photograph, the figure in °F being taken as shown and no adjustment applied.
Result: 22 °F
